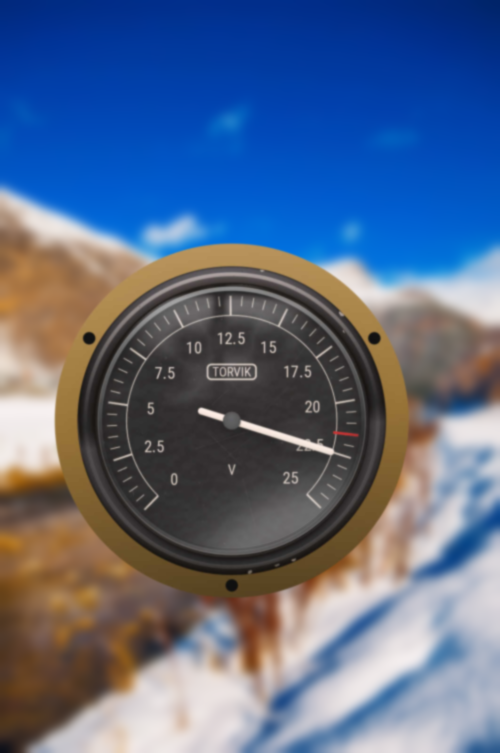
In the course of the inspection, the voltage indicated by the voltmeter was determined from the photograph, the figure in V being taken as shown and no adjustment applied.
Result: 22.5 V
